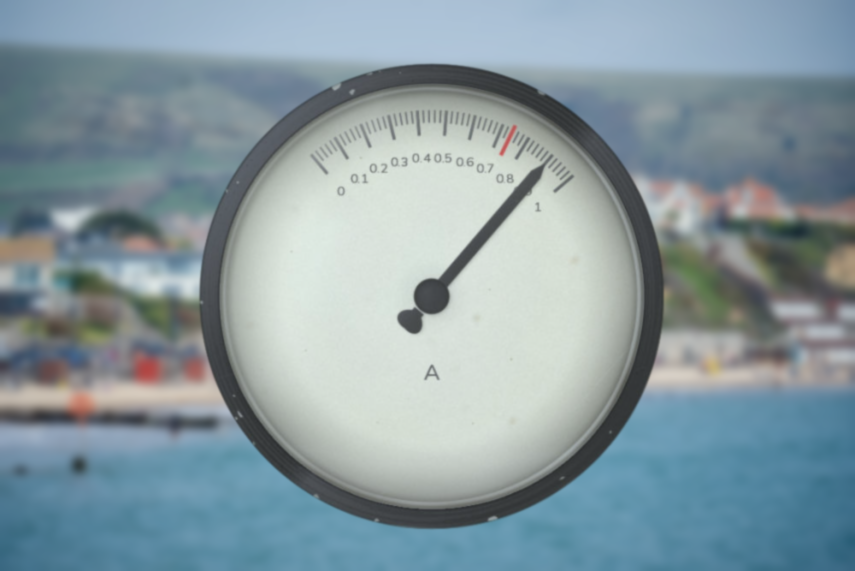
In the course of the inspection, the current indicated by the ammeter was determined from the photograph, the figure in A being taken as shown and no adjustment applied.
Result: 0.9 A
